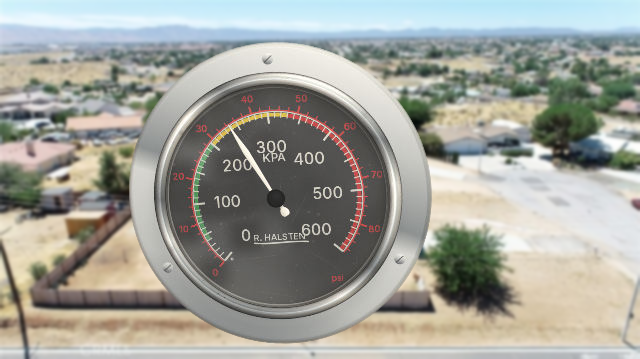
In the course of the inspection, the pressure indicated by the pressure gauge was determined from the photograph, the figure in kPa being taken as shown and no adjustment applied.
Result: 240 kPa
